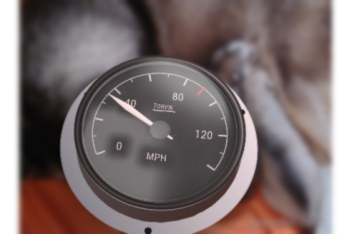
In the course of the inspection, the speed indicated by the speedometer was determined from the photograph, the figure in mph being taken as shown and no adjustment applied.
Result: 35 mph
